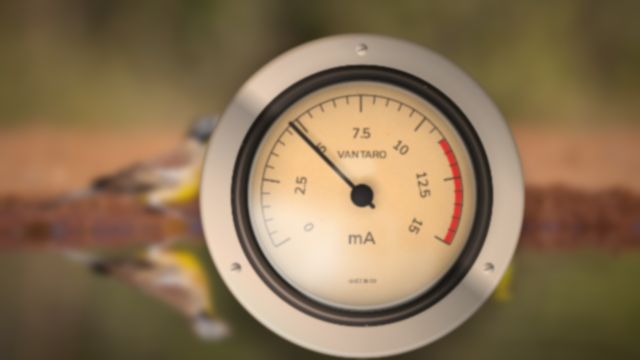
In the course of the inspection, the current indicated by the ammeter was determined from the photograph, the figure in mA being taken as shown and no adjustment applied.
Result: 4.75 mA
